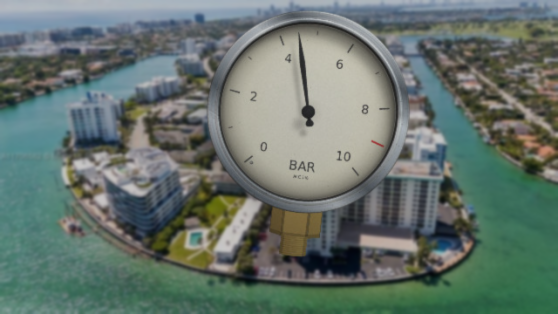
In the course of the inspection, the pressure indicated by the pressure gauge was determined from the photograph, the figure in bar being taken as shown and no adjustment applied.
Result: 4.5 bar
